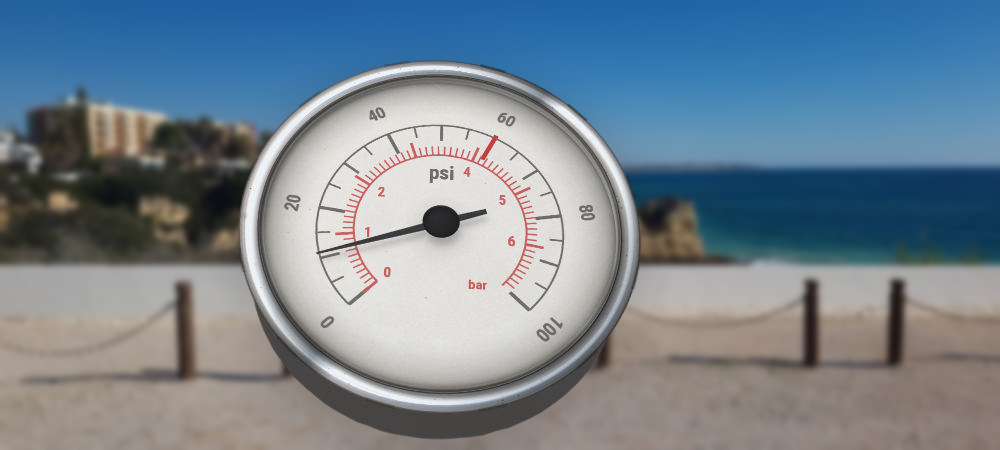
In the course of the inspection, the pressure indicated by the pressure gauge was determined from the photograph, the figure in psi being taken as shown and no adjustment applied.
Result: 10 psi
